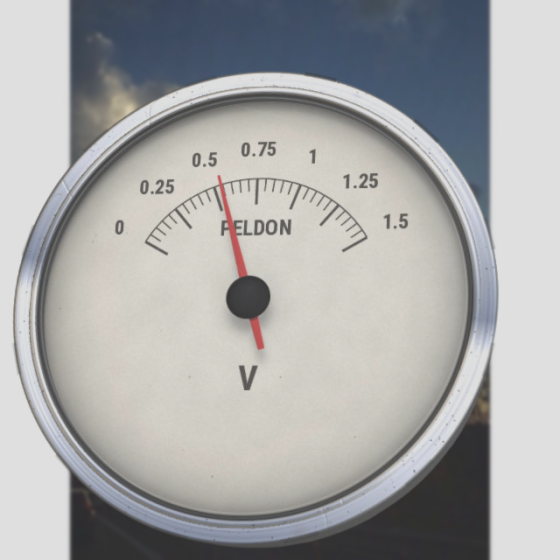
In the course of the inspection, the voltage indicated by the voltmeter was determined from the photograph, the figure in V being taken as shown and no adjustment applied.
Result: 0.55 V
